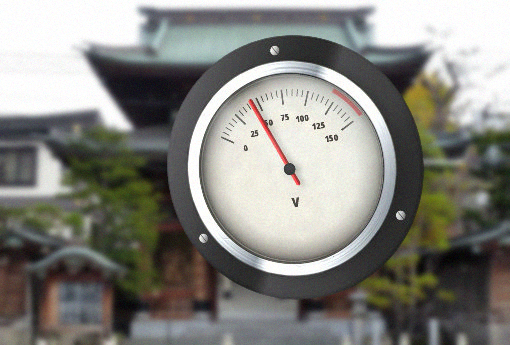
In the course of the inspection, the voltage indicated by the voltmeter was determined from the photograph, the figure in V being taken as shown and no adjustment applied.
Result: 45 V
